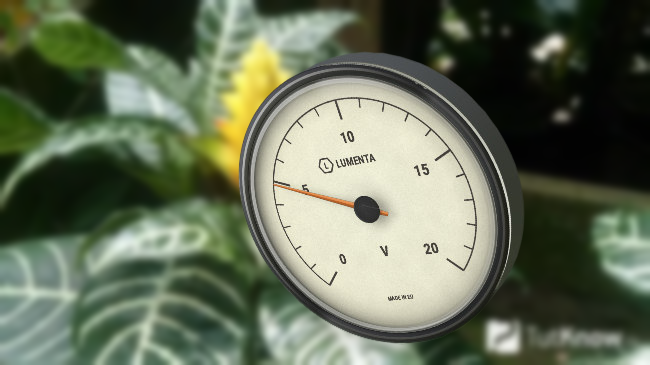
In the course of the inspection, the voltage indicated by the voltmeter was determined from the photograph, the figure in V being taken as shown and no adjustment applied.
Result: 5 V
